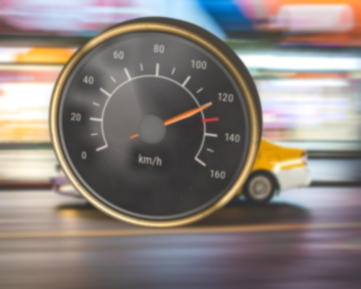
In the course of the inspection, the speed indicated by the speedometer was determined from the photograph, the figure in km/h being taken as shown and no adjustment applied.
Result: 120 km/h
